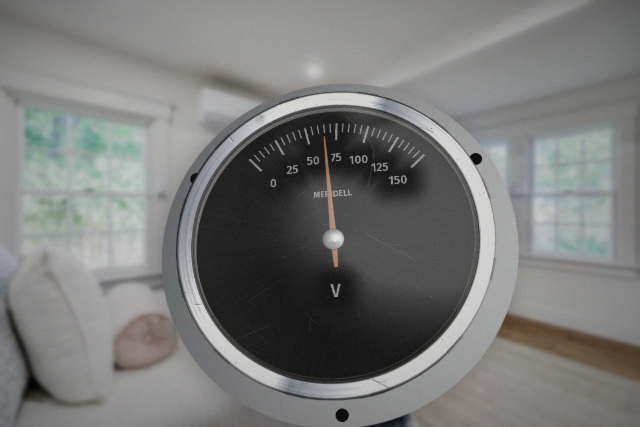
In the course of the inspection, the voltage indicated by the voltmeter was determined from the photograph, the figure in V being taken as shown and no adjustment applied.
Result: 65 V
